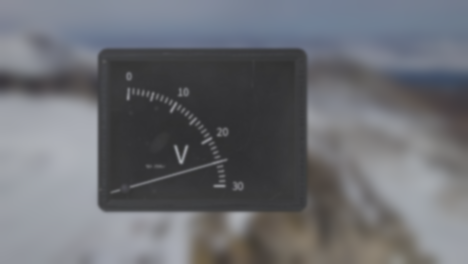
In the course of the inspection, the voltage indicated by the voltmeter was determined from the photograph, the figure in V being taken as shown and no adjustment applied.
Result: 25 V
